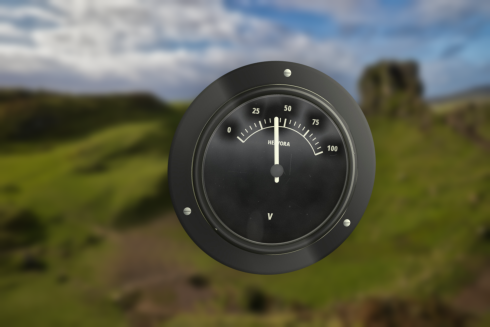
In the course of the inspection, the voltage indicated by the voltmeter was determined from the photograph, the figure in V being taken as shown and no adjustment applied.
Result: 40 V
